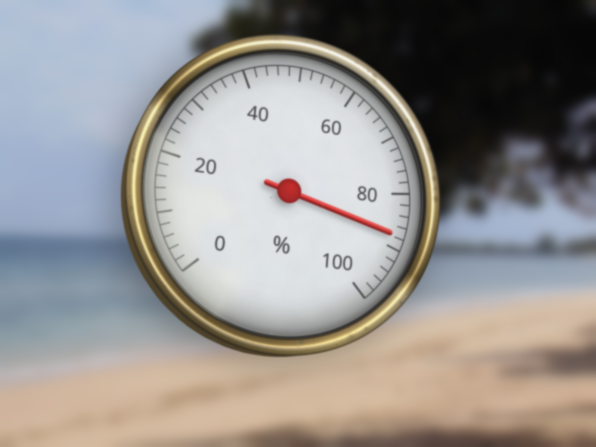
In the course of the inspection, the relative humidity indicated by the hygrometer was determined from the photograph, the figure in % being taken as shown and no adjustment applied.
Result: 88 %
